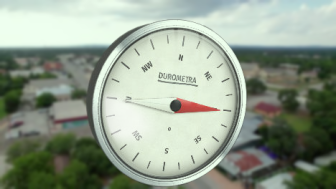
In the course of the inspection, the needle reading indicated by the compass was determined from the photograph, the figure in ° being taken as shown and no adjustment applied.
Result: 90 °
